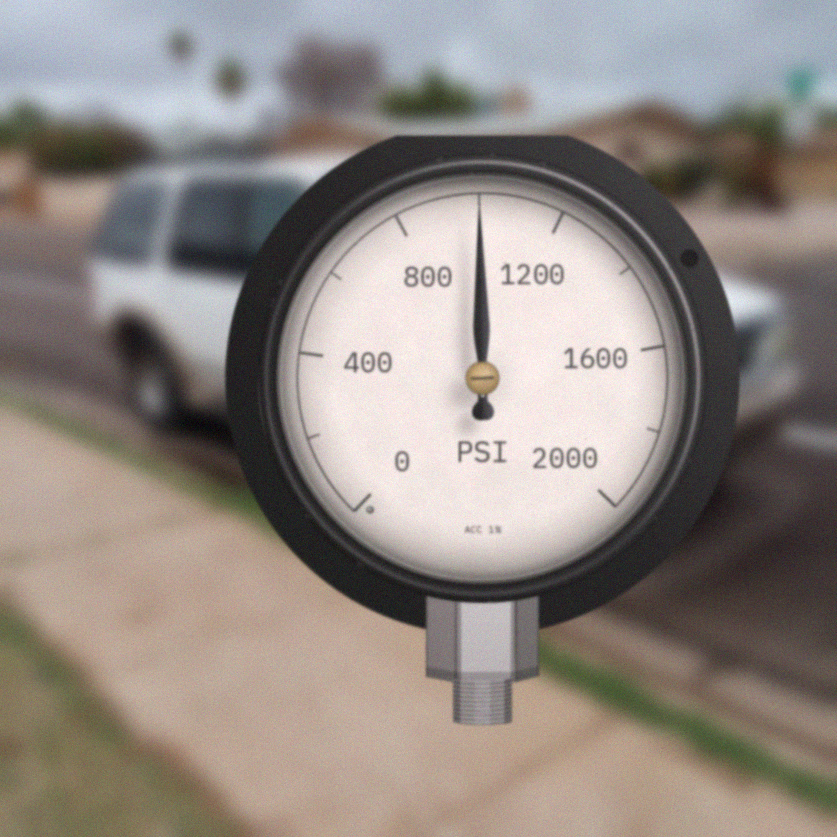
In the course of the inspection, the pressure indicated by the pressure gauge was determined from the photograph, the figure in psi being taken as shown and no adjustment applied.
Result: 1000 psi
